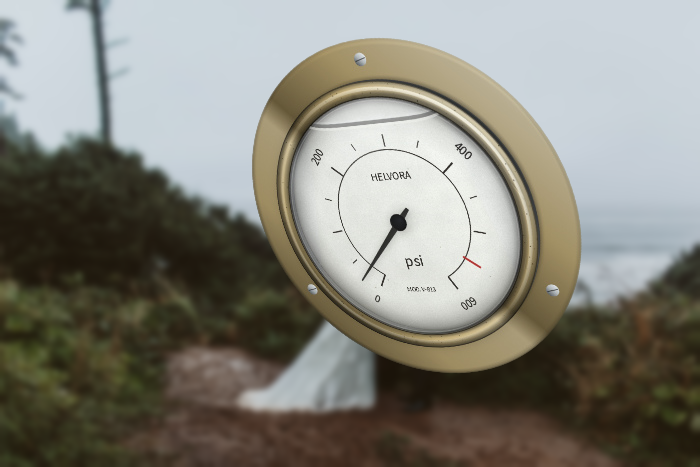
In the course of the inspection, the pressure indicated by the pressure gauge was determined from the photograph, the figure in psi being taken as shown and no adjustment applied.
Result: 25 psi
